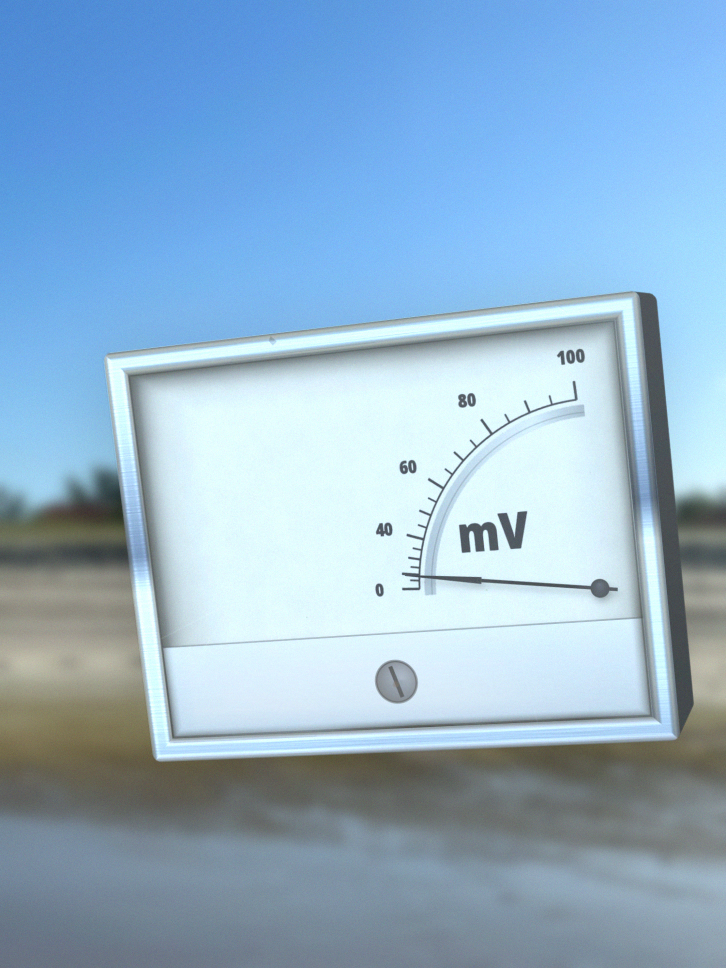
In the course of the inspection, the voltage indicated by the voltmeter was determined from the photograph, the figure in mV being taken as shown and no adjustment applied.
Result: 20 mV
